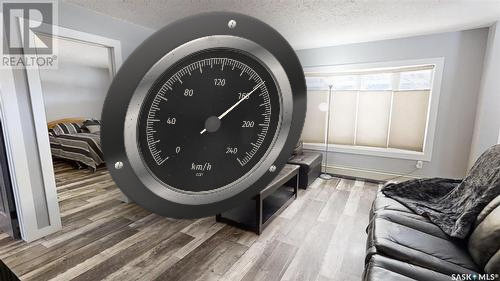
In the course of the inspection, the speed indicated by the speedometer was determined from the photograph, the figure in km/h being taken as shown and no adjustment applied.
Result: 160 km/h
